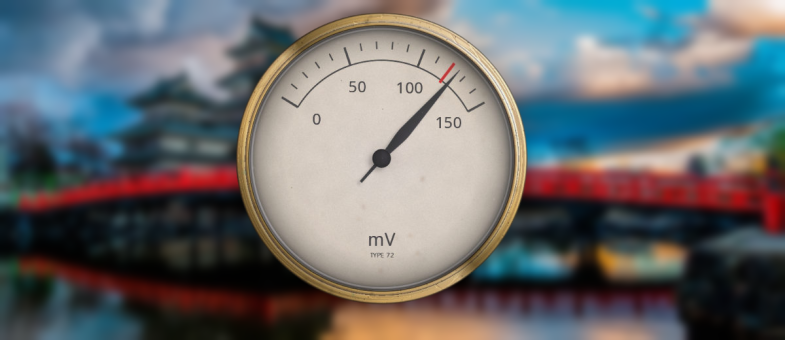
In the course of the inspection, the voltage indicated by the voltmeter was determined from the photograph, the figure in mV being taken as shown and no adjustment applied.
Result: 125 mV
